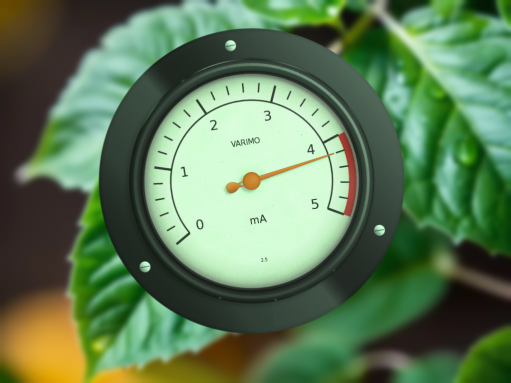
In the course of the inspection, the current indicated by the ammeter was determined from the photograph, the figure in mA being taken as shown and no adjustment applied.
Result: 4.2 mA
